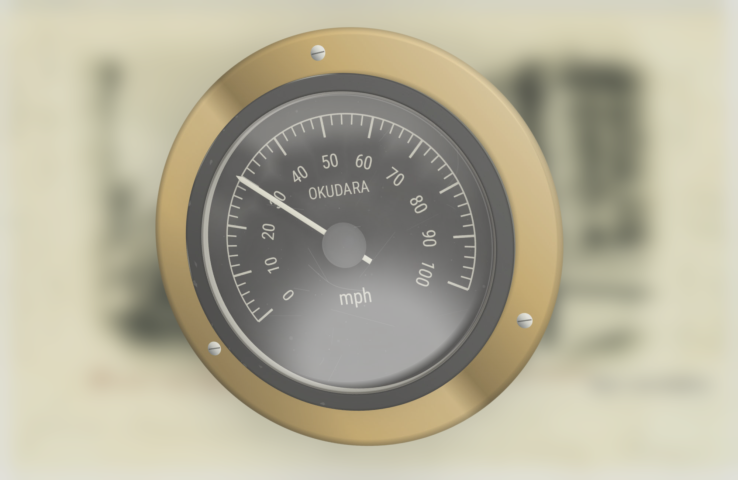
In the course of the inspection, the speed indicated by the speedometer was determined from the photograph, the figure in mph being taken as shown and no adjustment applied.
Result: 30 mph
